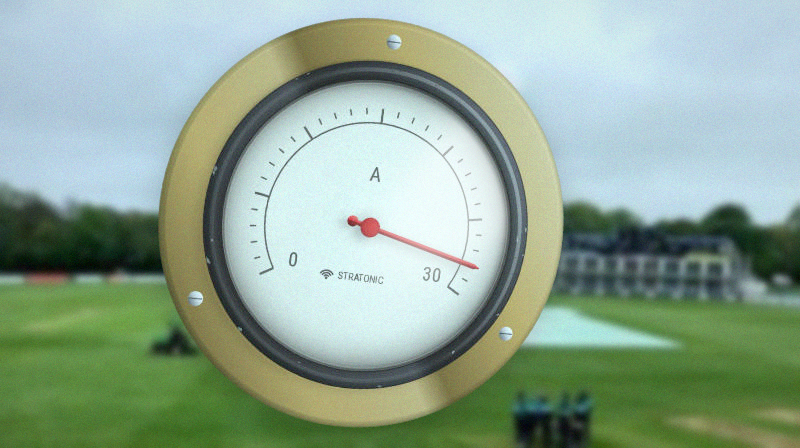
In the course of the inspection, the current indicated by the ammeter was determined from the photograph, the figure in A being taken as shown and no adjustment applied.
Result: 28 A
